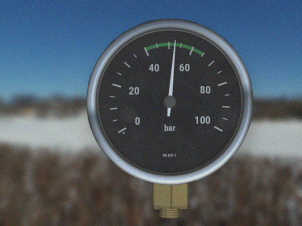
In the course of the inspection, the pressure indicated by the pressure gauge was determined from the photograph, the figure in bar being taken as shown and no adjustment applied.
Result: 52.5 bar
